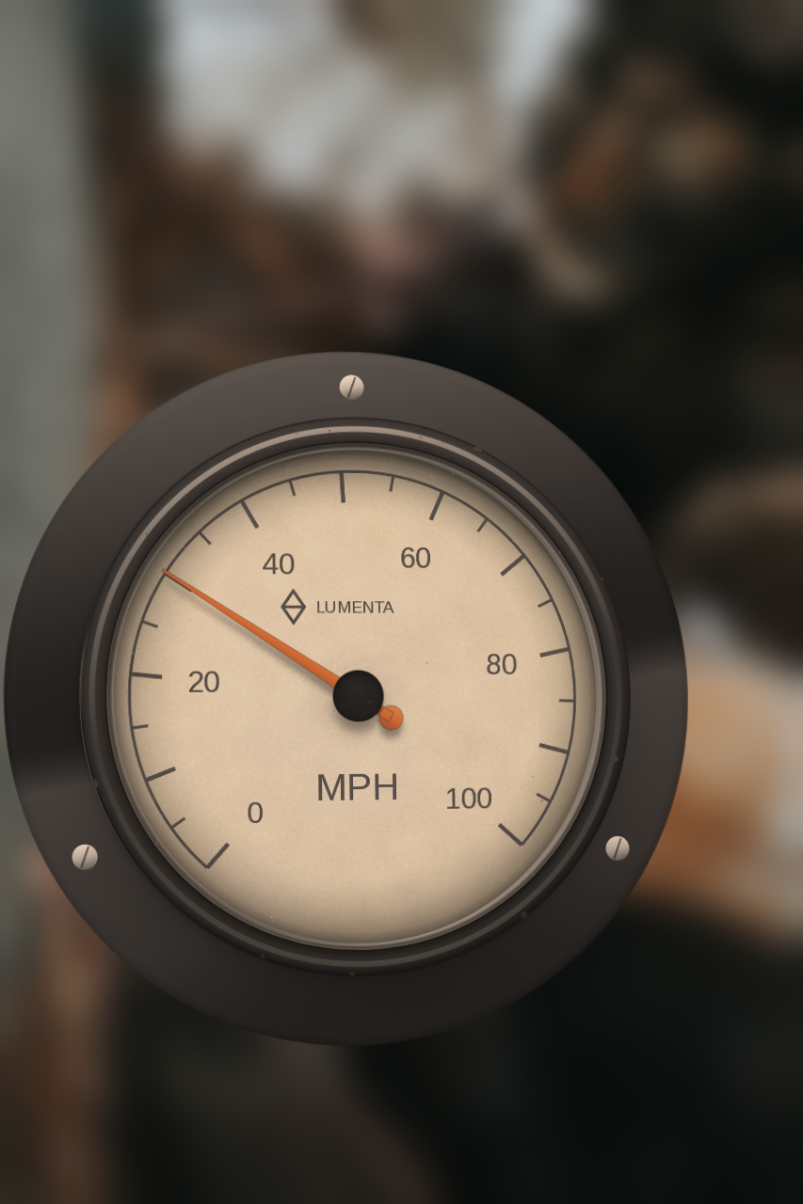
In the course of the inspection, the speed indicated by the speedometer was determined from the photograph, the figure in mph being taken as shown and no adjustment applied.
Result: 30 mph
